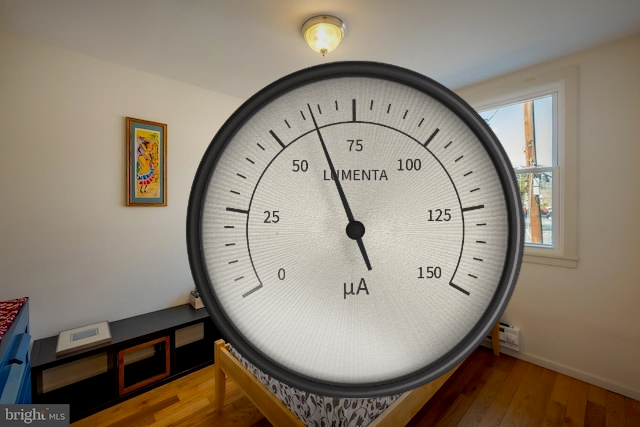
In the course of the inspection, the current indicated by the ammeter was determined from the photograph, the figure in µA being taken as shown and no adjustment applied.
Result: 62.5 µA
